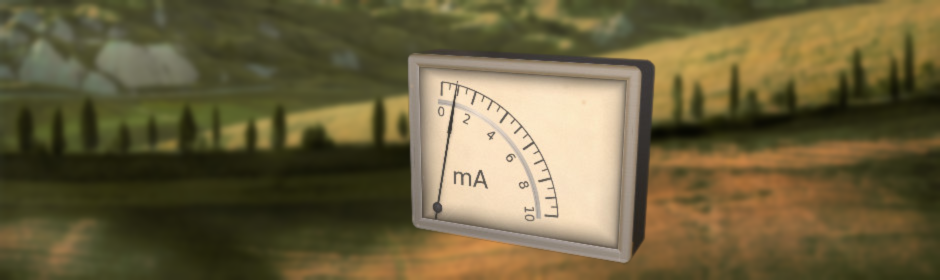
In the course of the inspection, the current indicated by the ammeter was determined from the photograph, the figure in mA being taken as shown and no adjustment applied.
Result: 1 mA
